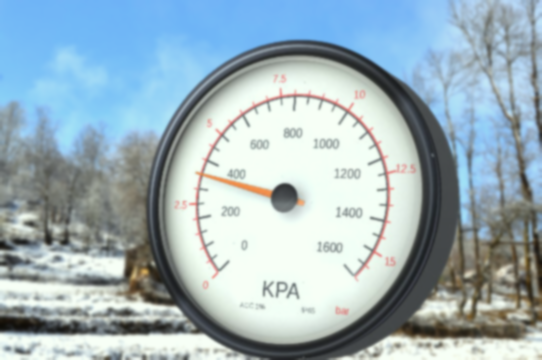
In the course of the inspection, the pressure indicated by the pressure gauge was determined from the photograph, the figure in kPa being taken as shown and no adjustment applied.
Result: 350 kPa
